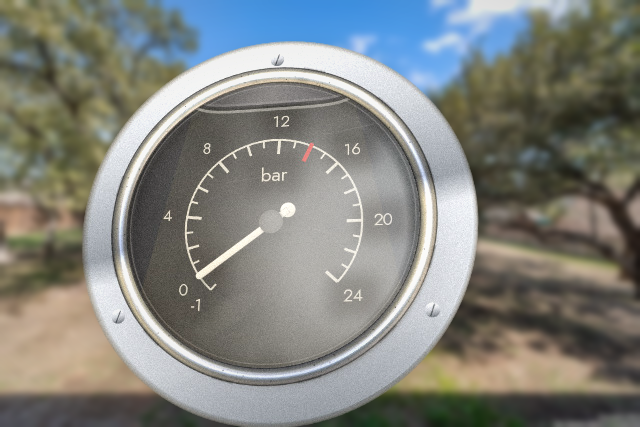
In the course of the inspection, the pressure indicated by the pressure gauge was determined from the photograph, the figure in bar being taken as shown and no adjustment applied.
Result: 0 bar
